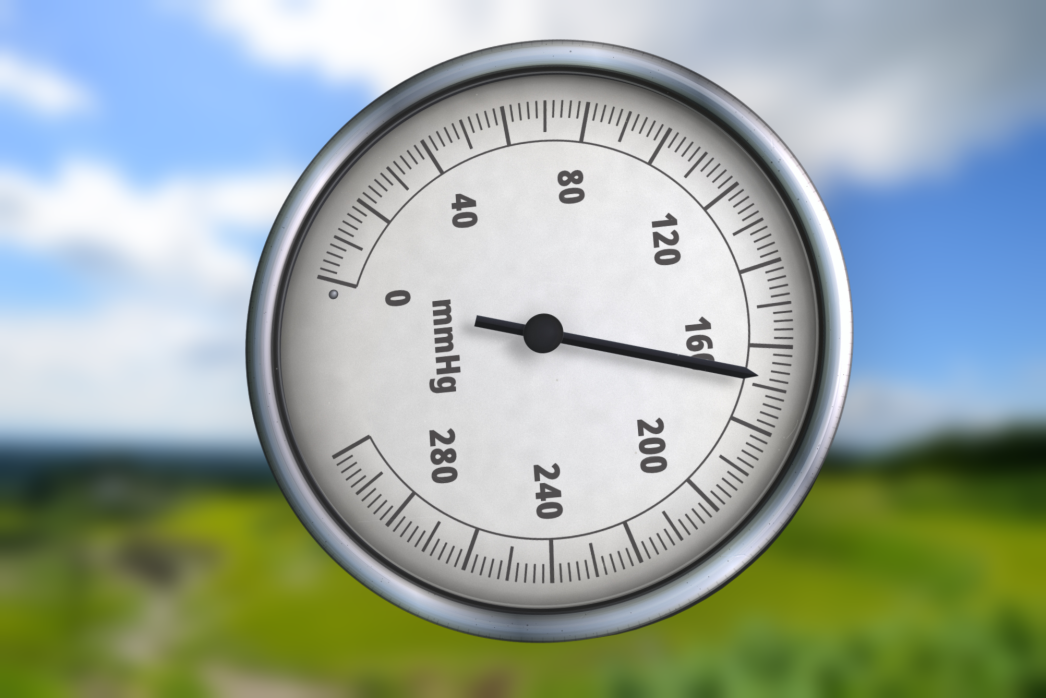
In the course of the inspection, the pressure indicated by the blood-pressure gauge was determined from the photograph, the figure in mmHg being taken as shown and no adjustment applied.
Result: 168 mmHg
